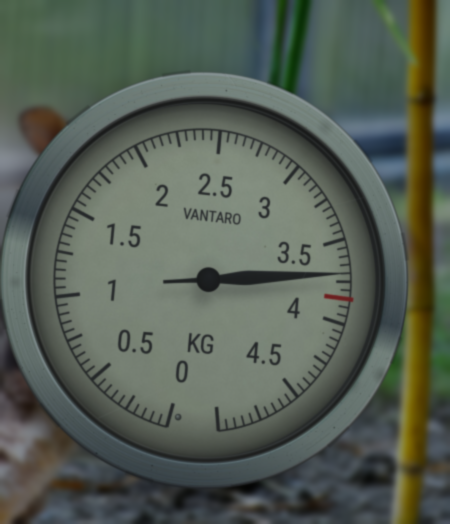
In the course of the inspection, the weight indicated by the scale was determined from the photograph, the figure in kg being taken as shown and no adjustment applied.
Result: 3.7 kg
